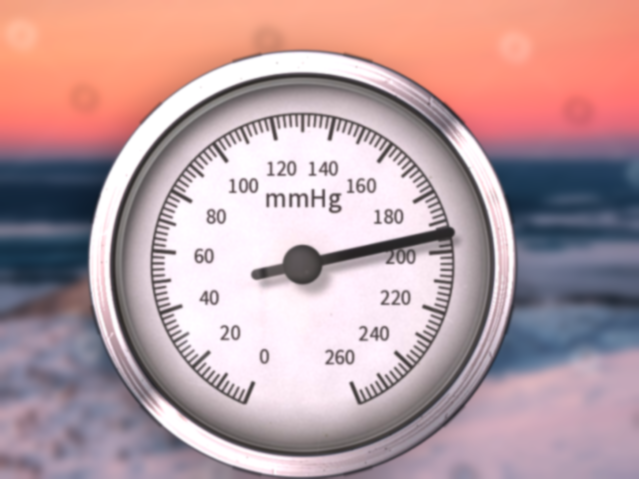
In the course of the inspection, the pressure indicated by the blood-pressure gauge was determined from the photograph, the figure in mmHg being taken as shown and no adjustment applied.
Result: 194 mmHg
